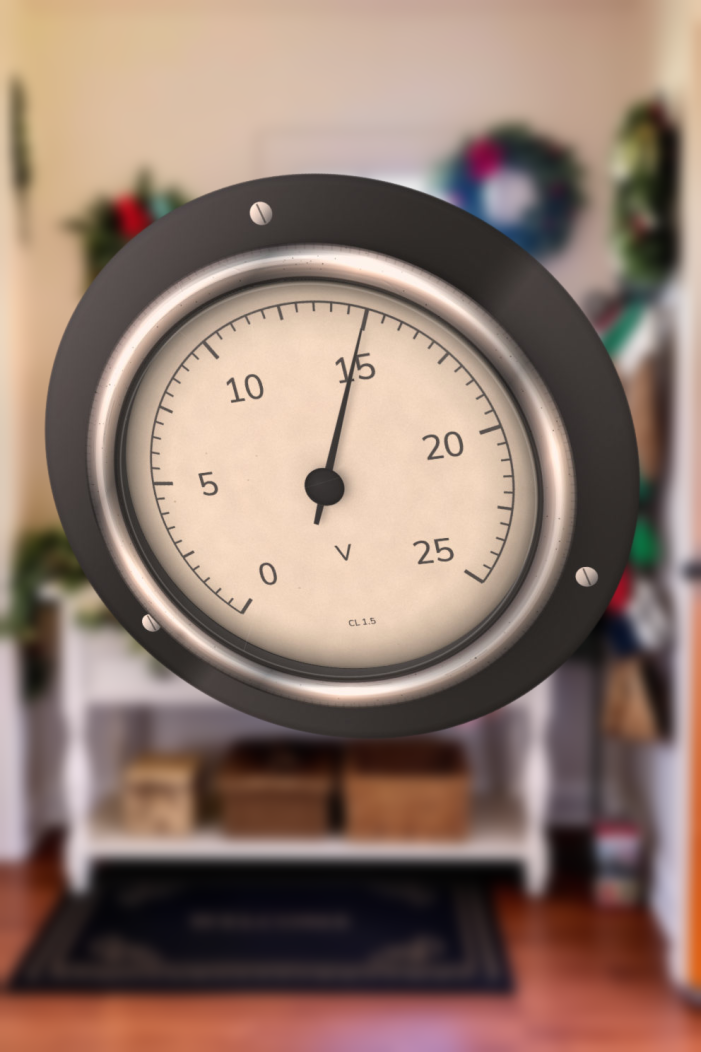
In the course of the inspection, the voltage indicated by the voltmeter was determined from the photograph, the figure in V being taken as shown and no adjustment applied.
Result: 15 V
